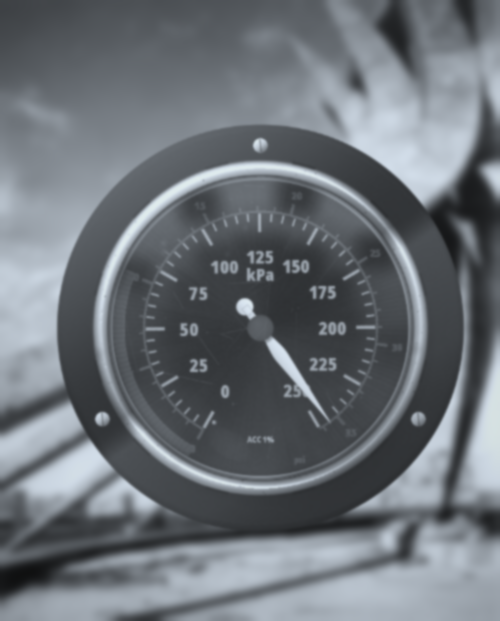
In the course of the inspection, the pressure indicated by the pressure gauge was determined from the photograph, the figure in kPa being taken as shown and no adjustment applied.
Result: 245 kPa
